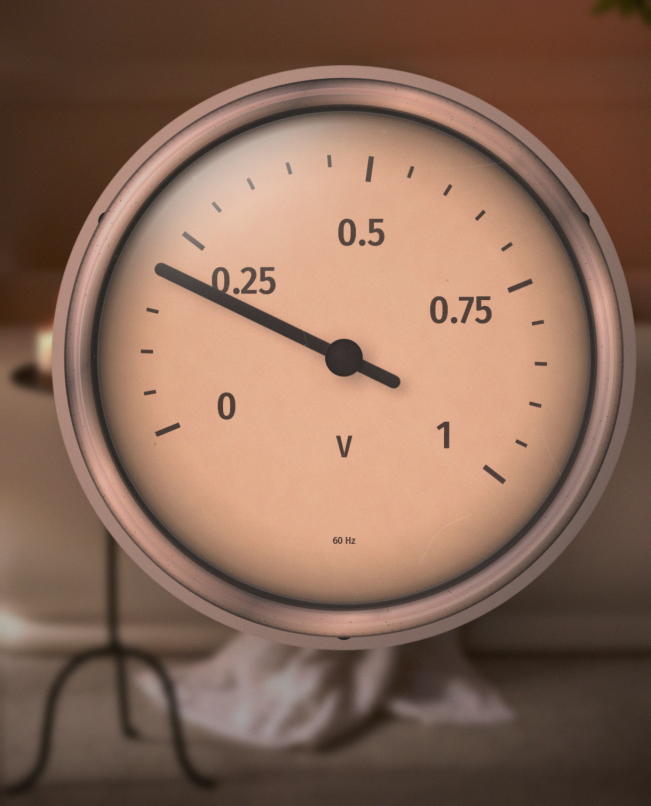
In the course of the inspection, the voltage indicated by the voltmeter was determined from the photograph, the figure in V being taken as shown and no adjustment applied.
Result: 0.2 V
